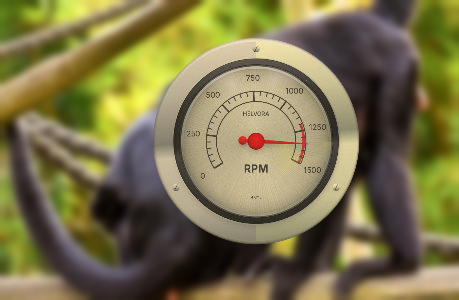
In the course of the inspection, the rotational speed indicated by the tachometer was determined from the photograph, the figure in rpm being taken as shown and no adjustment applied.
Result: 1350 rpm
